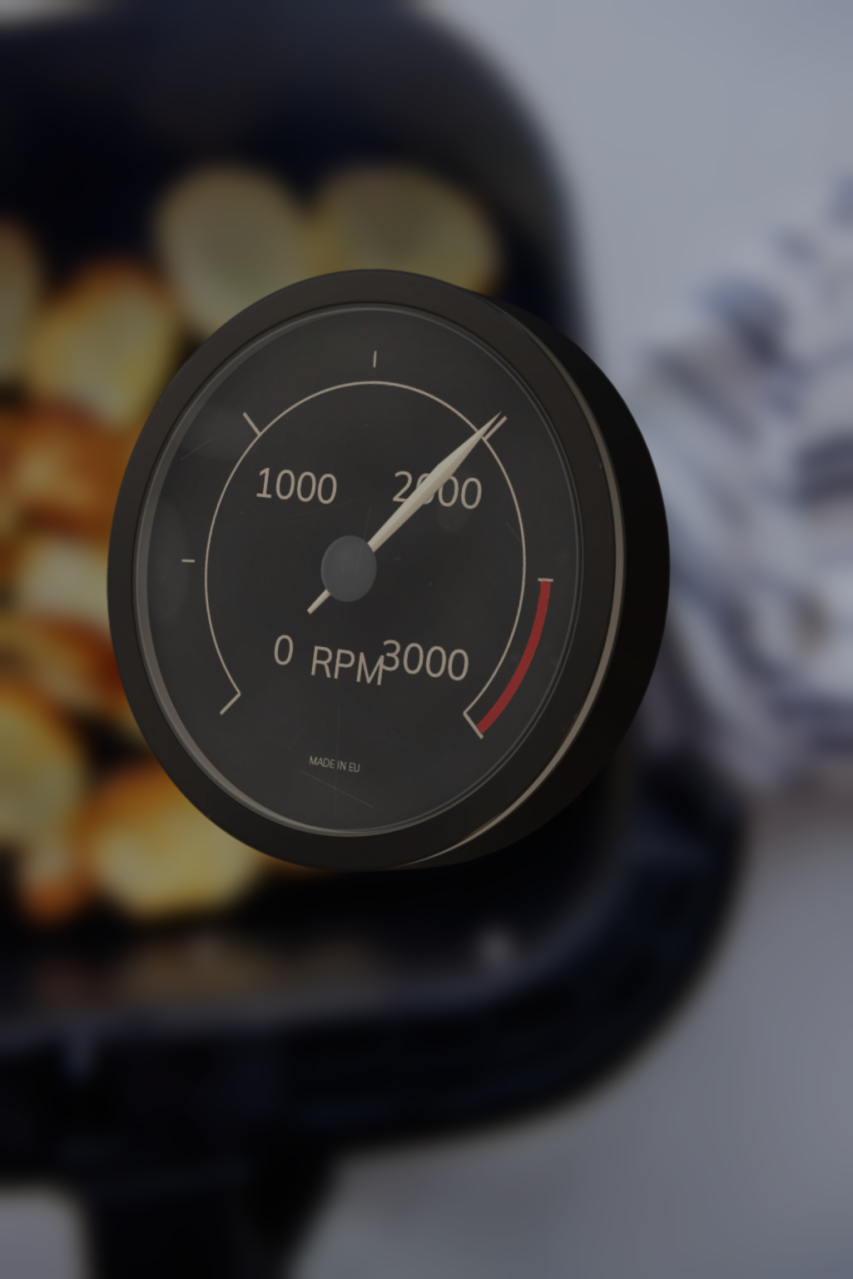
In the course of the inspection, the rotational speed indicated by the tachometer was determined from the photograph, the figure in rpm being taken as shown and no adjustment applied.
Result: 2000 rpm
